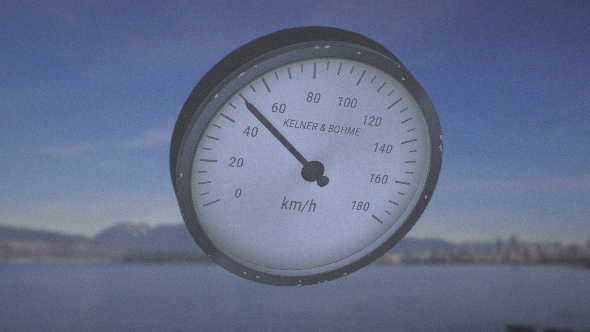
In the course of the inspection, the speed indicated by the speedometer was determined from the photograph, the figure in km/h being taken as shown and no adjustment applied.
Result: 50 km/h
